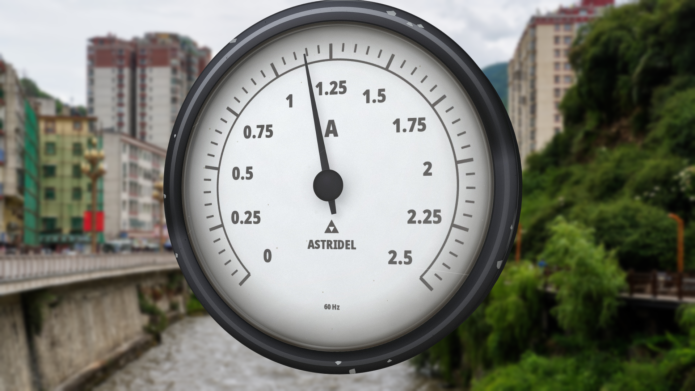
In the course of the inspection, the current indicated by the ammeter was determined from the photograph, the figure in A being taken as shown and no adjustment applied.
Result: 1.15 A
